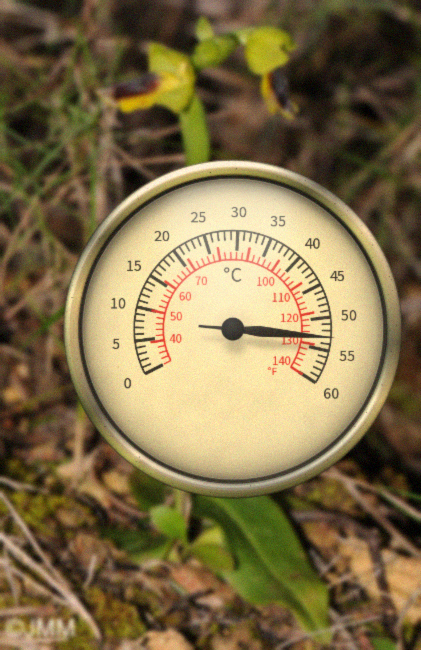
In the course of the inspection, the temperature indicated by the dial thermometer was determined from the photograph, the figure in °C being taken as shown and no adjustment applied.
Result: 53 °C
